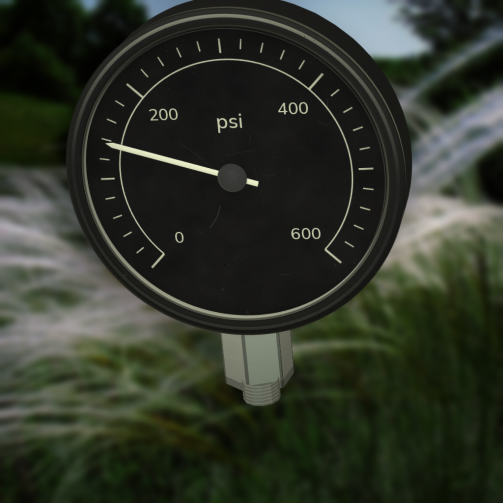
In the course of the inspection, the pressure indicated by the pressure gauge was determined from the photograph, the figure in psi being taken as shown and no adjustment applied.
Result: 140 psi
